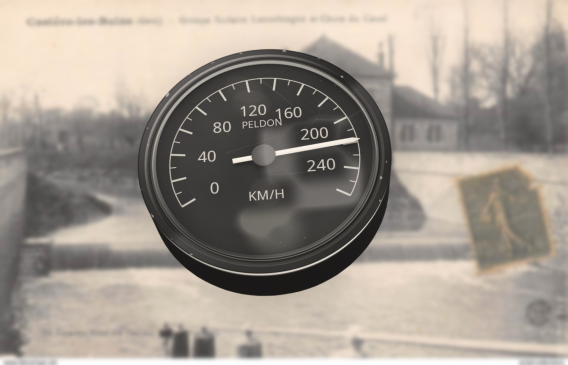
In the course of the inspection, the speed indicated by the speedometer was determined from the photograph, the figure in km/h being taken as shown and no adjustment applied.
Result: 220 km/h
